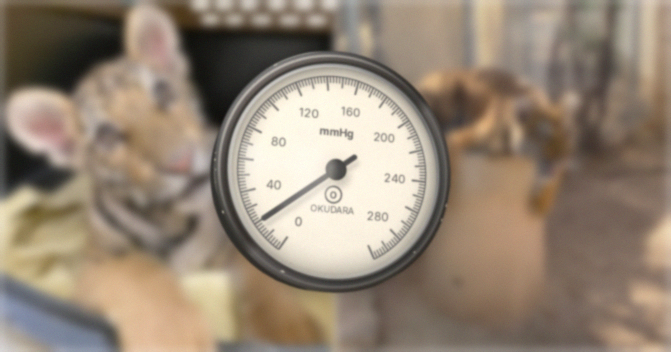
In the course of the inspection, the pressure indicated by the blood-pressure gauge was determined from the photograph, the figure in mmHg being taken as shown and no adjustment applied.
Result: 20 mmHg
